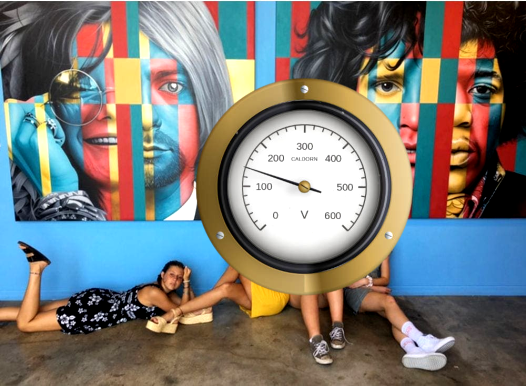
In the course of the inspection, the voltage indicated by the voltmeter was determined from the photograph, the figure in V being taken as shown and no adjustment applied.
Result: 140 V
